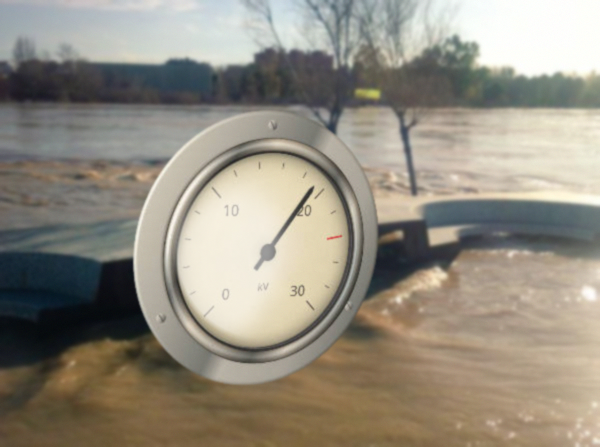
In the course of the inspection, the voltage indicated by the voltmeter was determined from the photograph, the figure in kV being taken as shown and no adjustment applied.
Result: 19 kV
